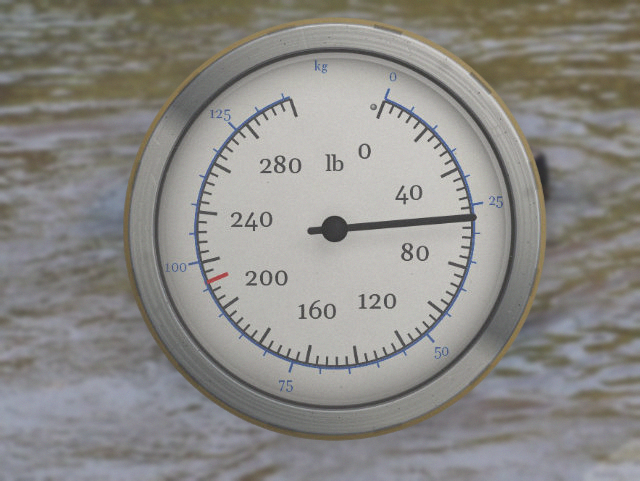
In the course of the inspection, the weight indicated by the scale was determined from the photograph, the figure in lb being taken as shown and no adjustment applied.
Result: 60 lb
